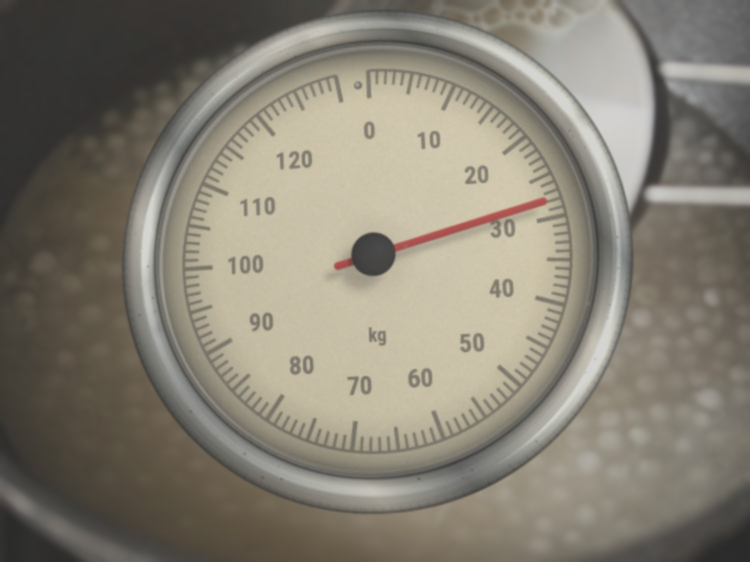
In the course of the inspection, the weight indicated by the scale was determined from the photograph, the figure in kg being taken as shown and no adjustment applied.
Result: 28 kg
